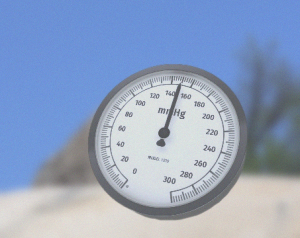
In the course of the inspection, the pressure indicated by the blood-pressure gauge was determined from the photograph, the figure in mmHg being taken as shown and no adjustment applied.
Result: 150 mmHg
